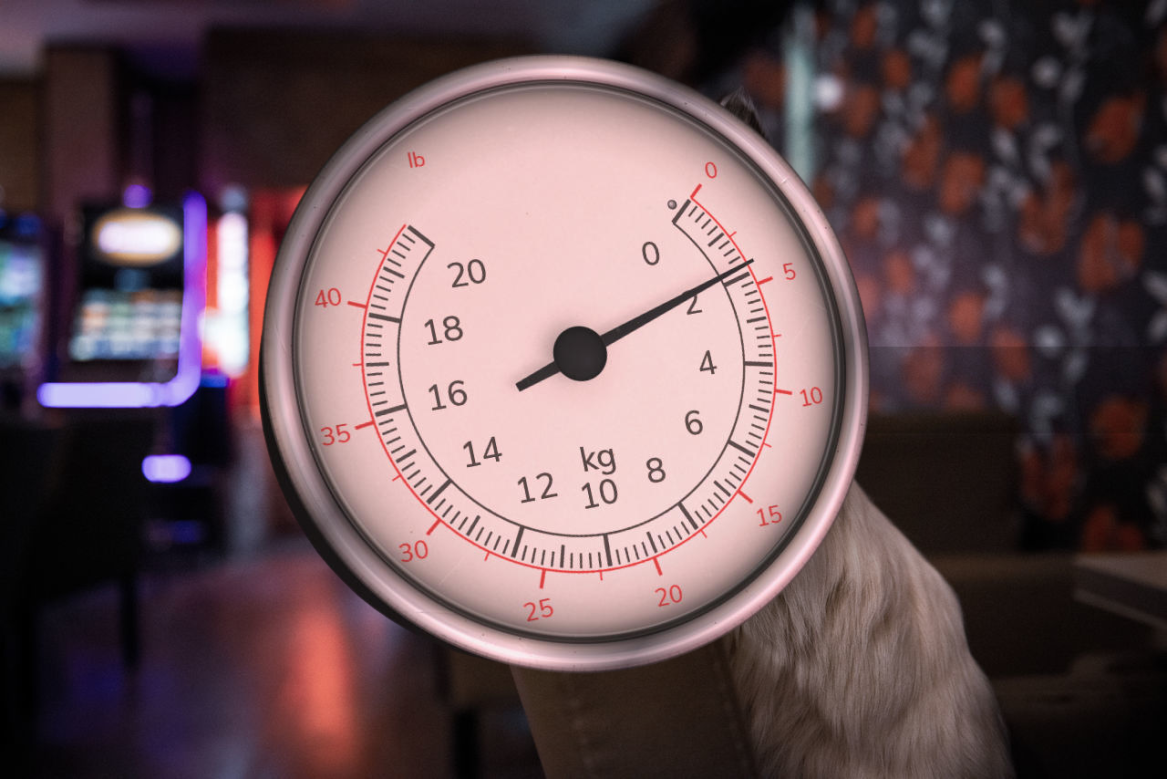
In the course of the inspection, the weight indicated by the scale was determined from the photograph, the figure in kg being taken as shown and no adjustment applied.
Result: 1.8 kg
